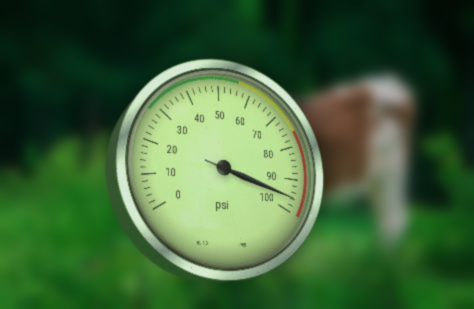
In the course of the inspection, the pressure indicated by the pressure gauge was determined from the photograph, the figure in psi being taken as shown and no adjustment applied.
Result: 96 psi
